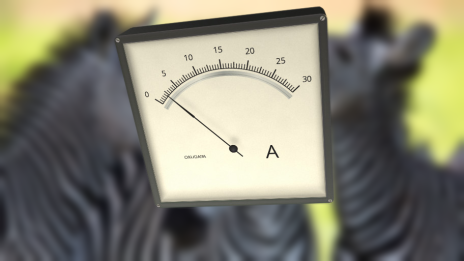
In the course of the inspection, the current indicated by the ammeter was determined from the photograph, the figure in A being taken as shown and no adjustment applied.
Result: 2.5 A
